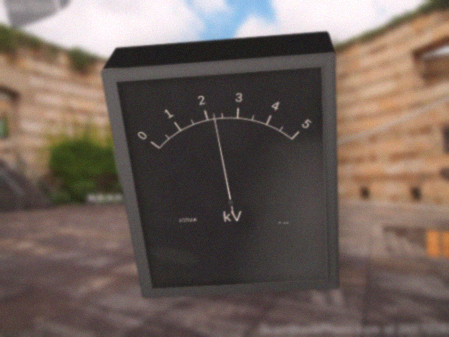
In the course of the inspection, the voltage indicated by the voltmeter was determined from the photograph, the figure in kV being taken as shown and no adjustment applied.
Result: 2.25 kV
